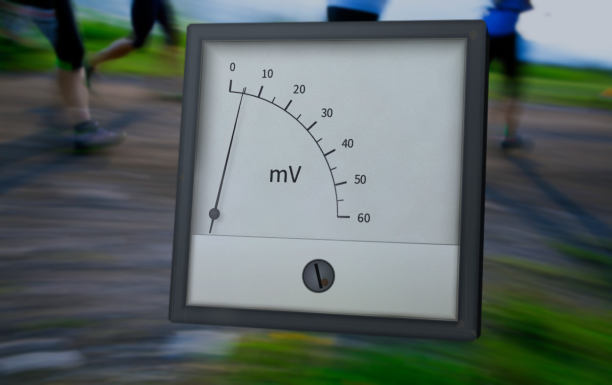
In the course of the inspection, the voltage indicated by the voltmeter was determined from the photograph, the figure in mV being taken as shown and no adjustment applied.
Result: 5 mV
